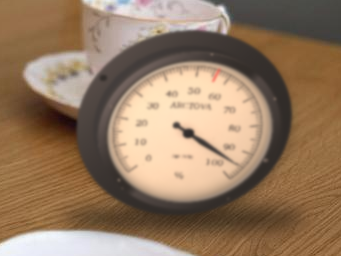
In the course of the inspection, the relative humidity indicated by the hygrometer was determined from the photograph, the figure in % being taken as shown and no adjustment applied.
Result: 95 %
